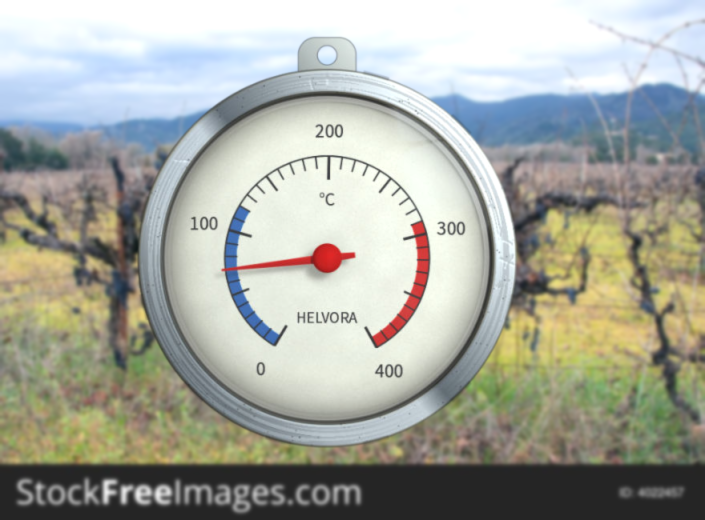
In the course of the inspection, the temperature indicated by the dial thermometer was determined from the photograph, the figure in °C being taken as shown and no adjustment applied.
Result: 70 °C
